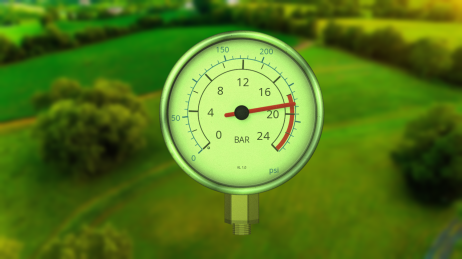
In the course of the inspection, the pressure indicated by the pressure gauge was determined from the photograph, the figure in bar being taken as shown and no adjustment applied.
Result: 19 bar
